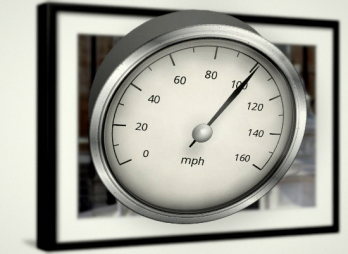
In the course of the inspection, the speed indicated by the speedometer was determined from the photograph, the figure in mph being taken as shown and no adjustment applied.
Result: 100 mph
